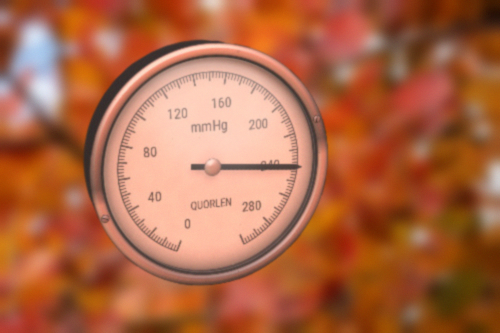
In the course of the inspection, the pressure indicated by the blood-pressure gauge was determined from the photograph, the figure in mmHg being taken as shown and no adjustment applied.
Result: 240 mmHg
